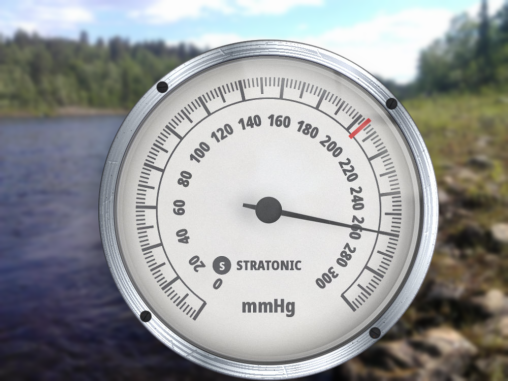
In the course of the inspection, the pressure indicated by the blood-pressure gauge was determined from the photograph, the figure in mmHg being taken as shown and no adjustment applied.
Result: 260 mmHg
